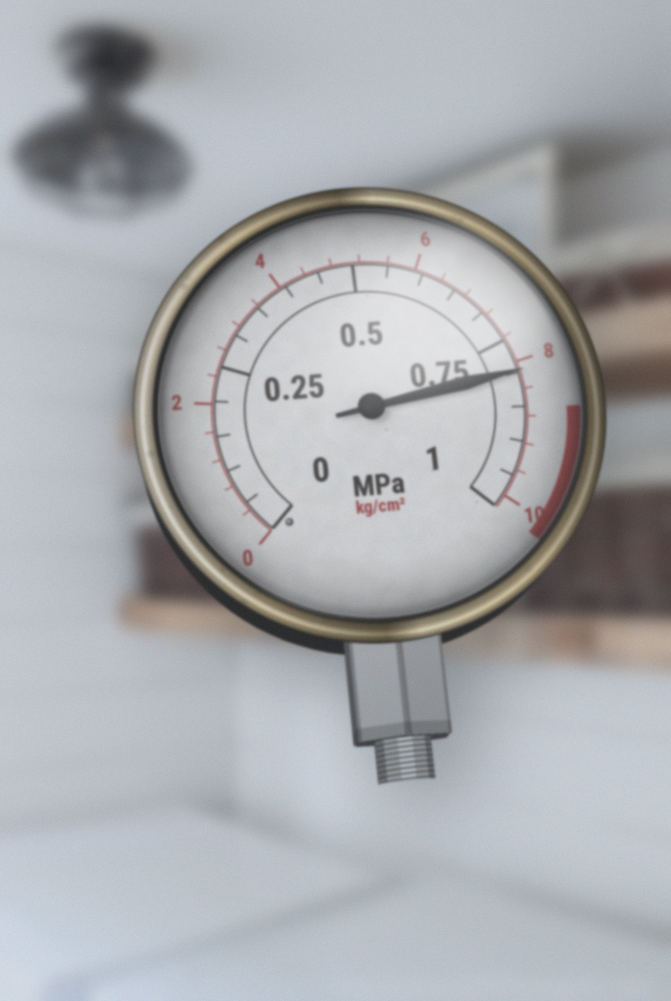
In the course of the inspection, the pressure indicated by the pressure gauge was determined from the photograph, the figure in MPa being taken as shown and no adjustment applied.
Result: 0.8 MPa
